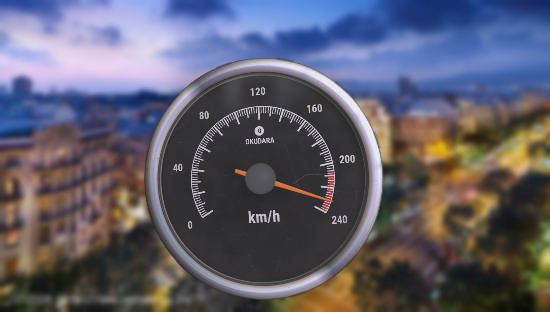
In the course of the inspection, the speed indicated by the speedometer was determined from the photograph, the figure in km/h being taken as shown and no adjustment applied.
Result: 230 km/h
